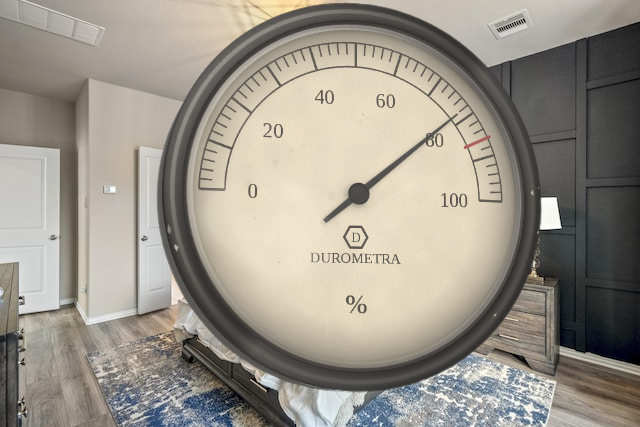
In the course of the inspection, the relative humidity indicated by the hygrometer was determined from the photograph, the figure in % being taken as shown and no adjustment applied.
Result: 78 %
